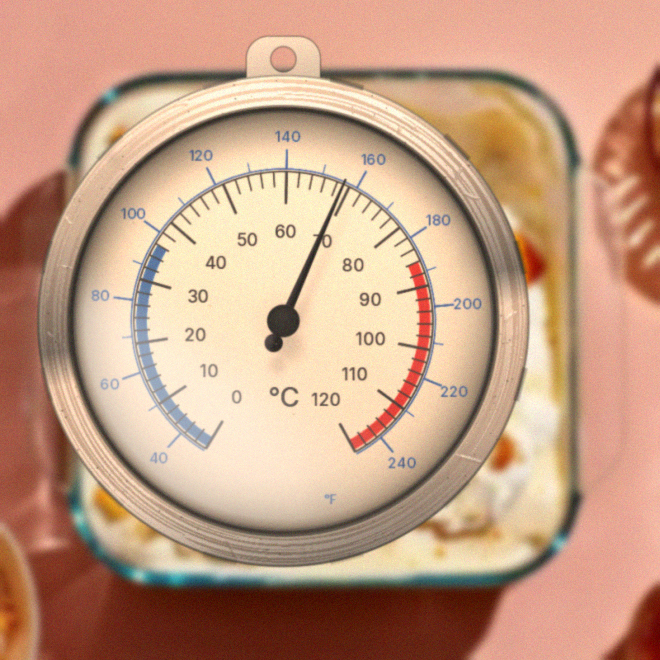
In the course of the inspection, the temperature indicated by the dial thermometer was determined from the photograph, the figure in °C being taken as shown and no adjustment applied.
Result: 69 °C
